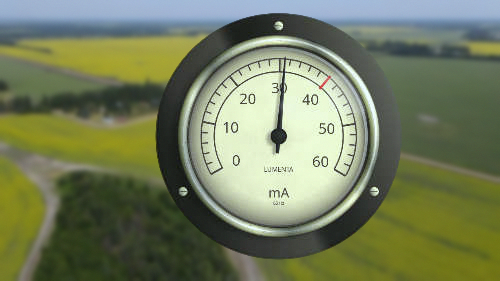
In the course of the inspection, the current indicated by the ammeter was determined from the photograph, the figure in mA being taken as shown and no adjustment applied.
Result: 31 mA
